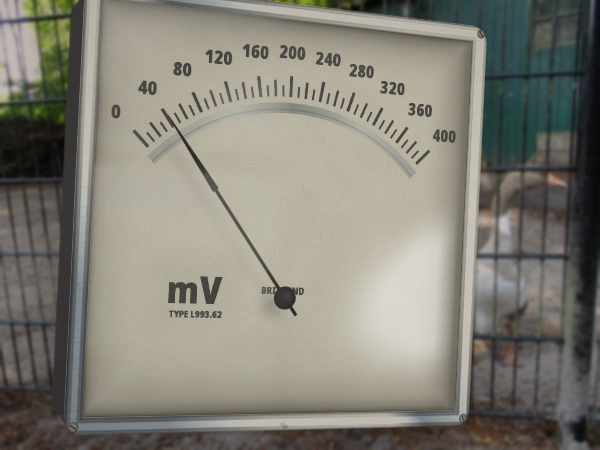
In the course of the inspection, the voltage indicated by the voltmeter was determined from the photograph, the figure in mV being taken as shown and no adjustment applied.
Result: 40 mV
